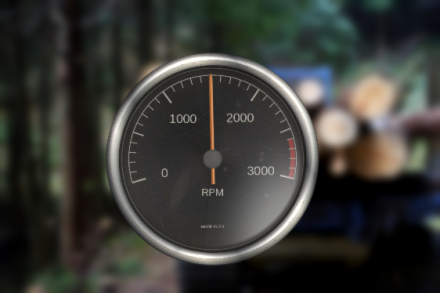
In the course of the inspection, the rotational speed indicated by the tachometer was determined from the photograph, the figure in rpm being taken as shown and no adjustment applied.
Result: 1500 rpm
